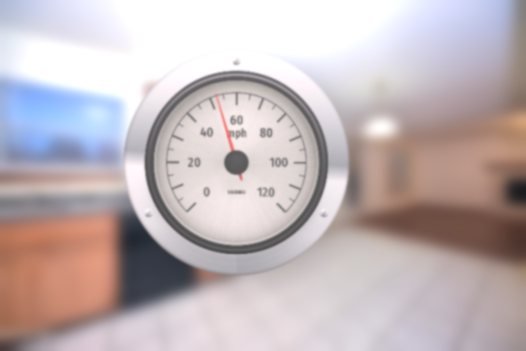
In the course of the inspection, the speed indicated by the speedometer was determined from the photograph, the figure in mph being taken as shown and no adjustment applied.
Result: 52.5 mph
